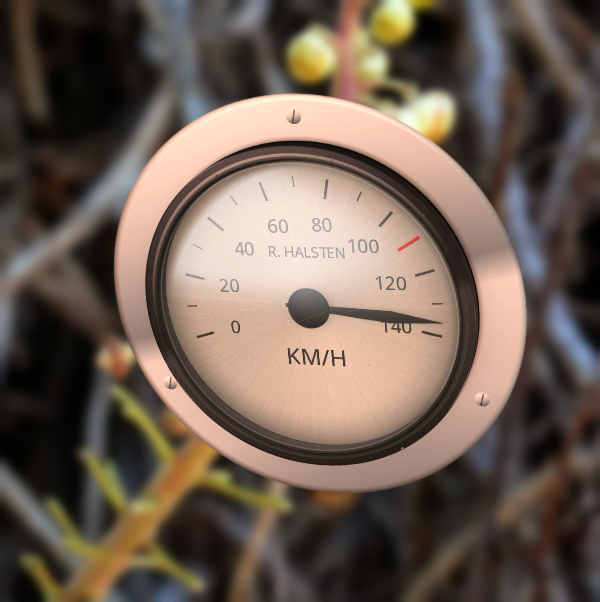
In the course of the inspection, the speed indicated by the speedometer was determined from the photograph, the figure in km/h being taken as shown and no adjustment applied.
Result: 135 km/h
